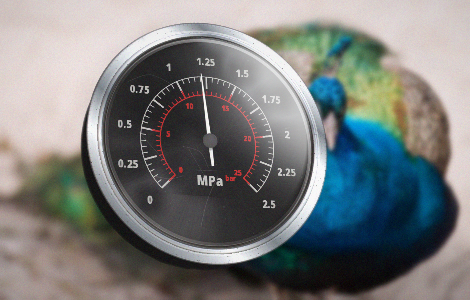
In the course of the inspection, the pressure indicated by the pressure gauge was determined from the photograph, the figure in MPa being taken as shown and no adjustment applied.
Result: 1.2 MPa
